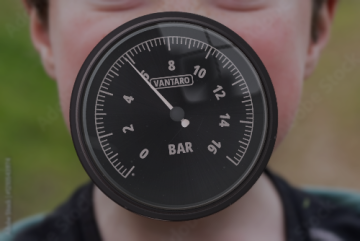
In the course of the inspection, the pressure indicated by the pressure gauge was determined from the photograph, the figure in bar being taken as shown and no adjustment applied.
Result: 5.8 bar
